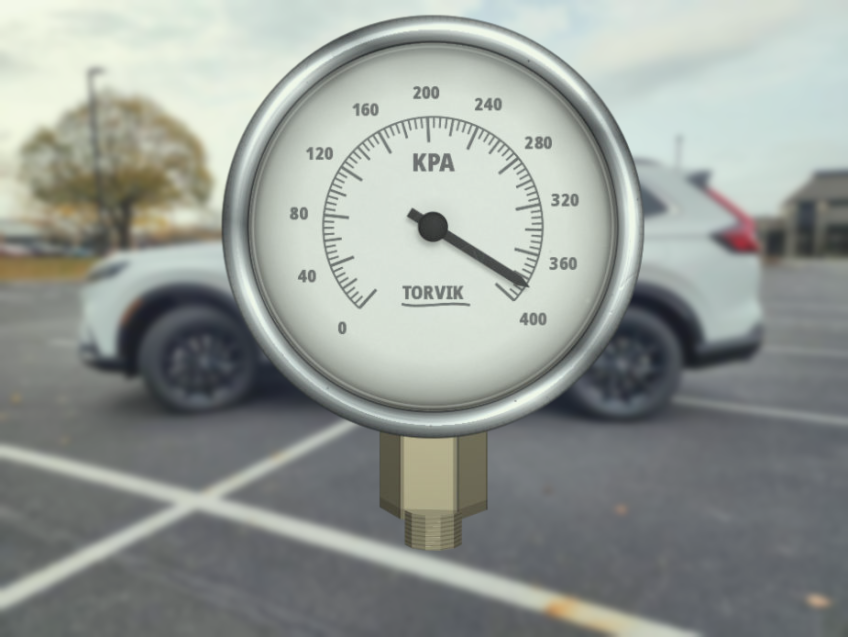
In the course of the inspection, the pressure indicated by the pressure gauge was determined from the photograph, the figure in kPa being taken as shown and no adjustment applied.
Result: 385 kPa
